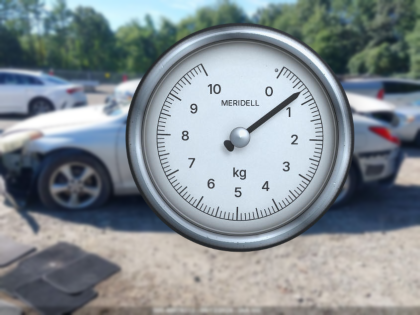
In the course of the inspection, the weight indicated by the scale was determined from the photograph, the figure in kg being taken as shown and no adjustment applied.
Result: 0.7 kg
